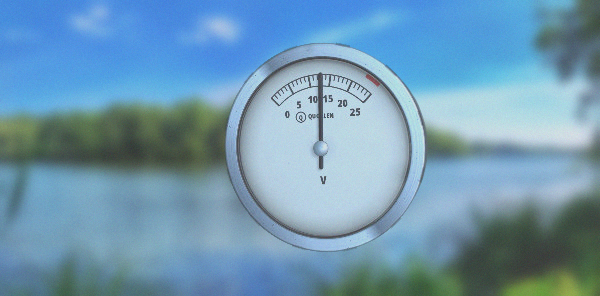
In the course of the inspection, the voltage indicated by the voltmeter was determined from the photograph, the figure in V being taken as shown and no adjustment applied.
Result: 13 V
